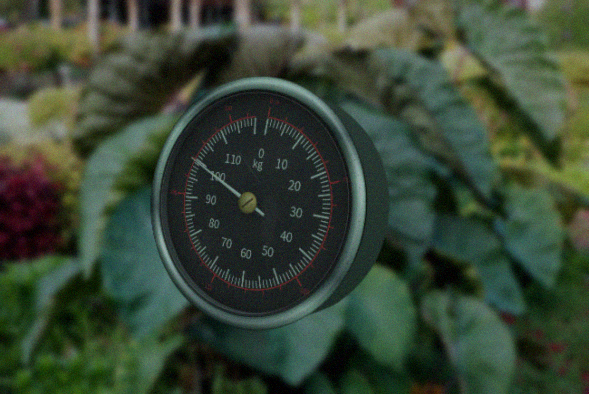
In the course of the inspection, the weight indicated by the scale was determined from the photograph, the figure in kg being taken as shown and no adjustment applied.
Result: 100 kg
